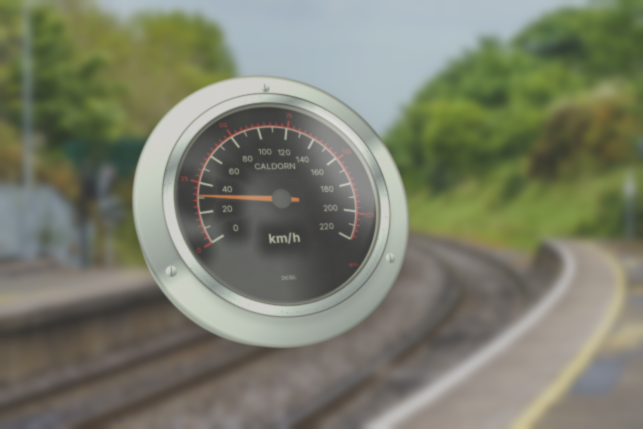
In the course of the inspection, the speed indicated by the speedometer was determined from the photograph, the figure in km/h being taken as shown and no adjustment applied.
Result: 30 km/h
